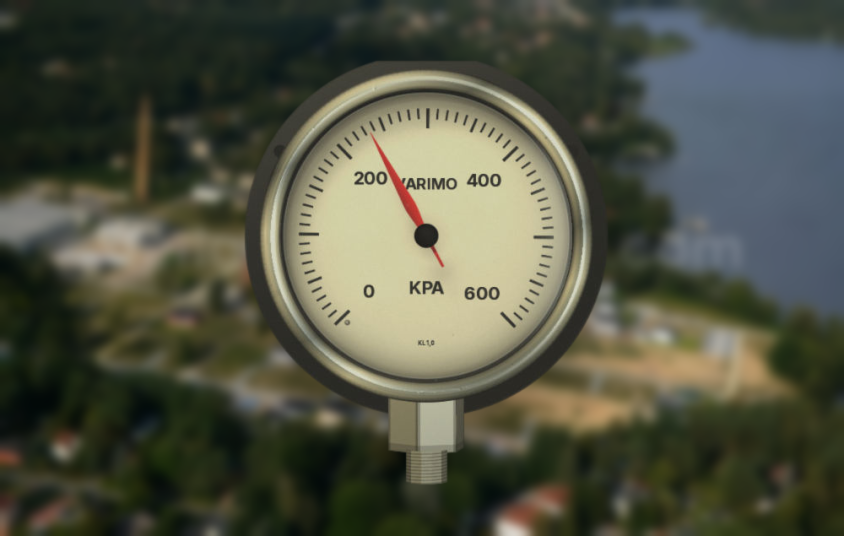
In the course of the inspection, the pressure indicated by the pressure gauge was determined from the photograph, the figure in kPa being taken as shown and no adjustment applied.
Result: 235 kPa
